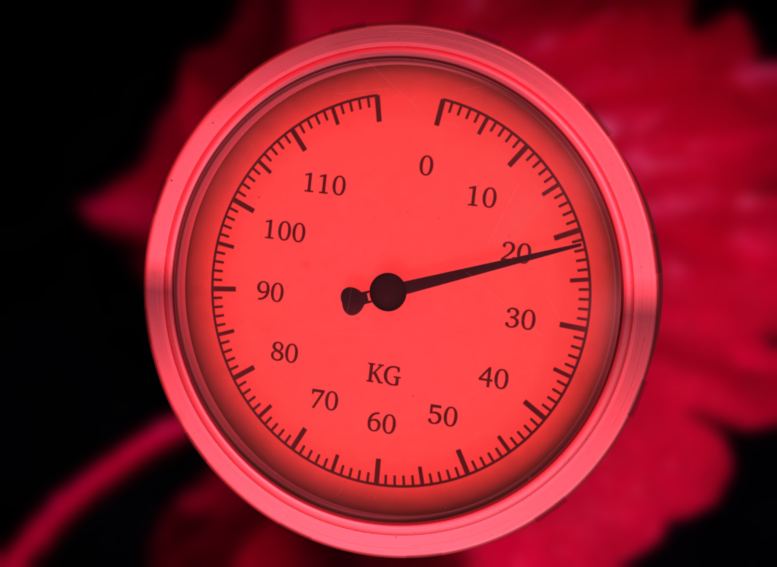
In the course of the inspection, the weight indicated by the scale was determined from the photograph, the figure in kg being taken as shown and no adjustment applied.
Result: 21.5 kg
